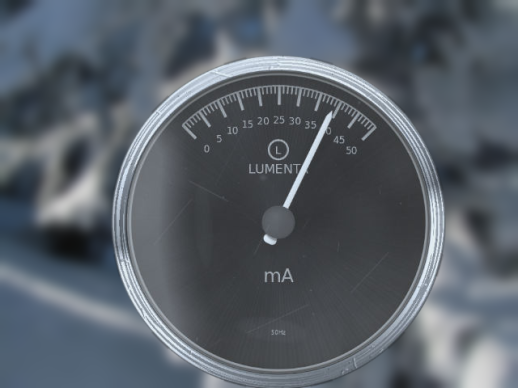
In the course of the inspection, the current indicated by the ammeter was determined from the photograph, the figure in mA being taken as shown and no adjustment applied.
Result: 39 mA
